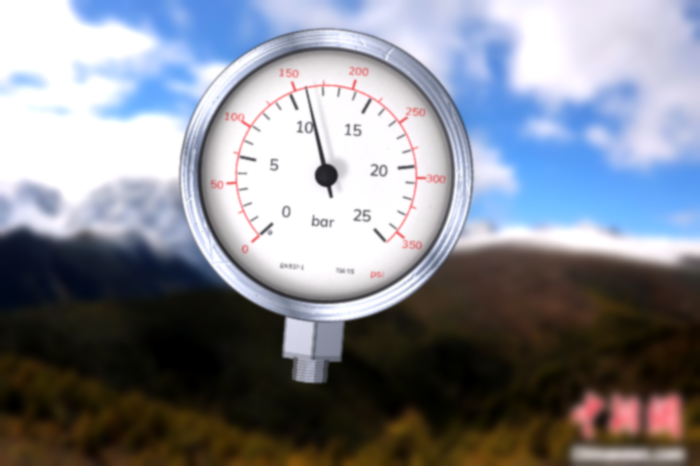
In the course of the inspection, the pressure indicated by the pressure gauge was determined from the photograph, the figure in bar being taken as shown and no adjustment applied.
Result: 11 bar
